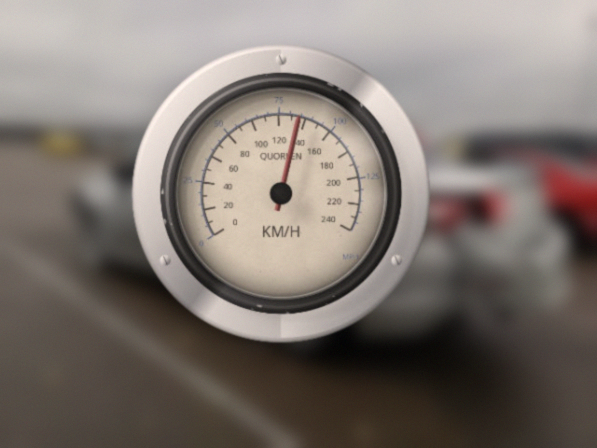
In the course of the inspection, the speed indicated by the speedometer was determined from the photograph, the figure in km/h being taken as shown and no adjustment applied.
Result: 135 km/h
